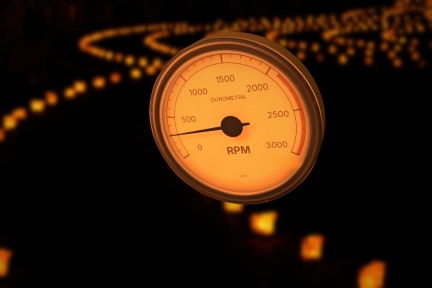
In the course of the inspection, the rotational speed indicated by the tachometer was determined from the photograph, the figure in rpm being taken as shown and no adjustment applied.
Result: 300 rpm
